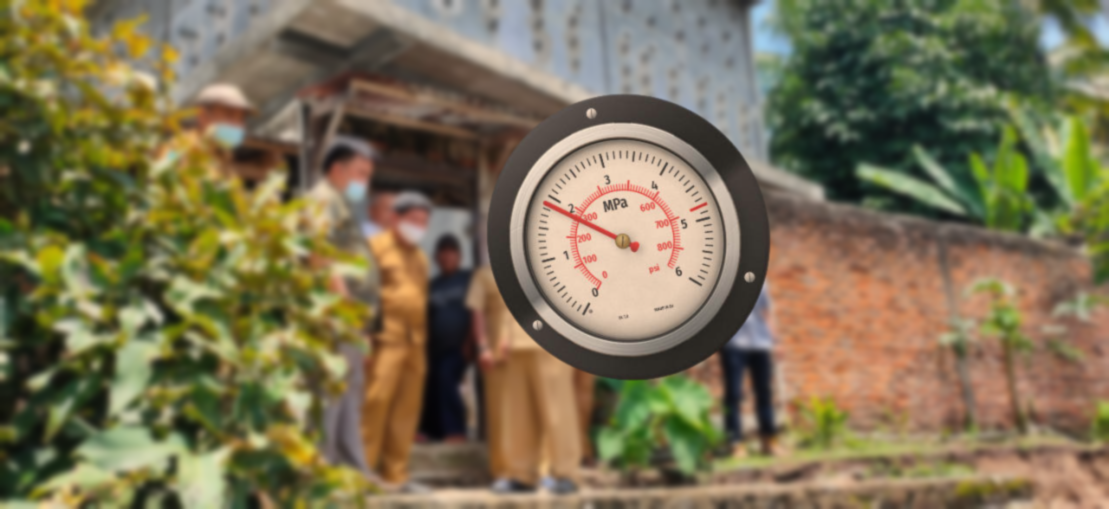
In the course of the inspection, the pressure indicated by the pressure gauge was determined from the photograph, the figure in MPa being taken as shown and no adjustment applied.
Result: 1.9 MPa
